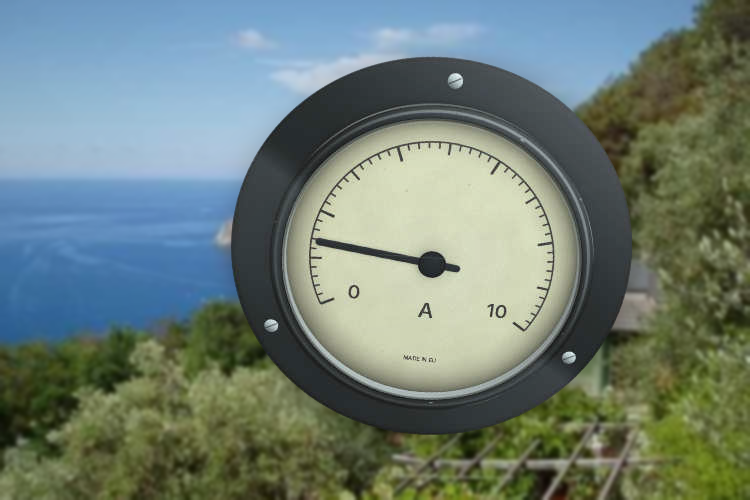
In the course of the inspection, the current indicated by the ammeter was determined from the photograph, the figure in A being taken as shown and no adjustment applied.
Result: 1.4 A
